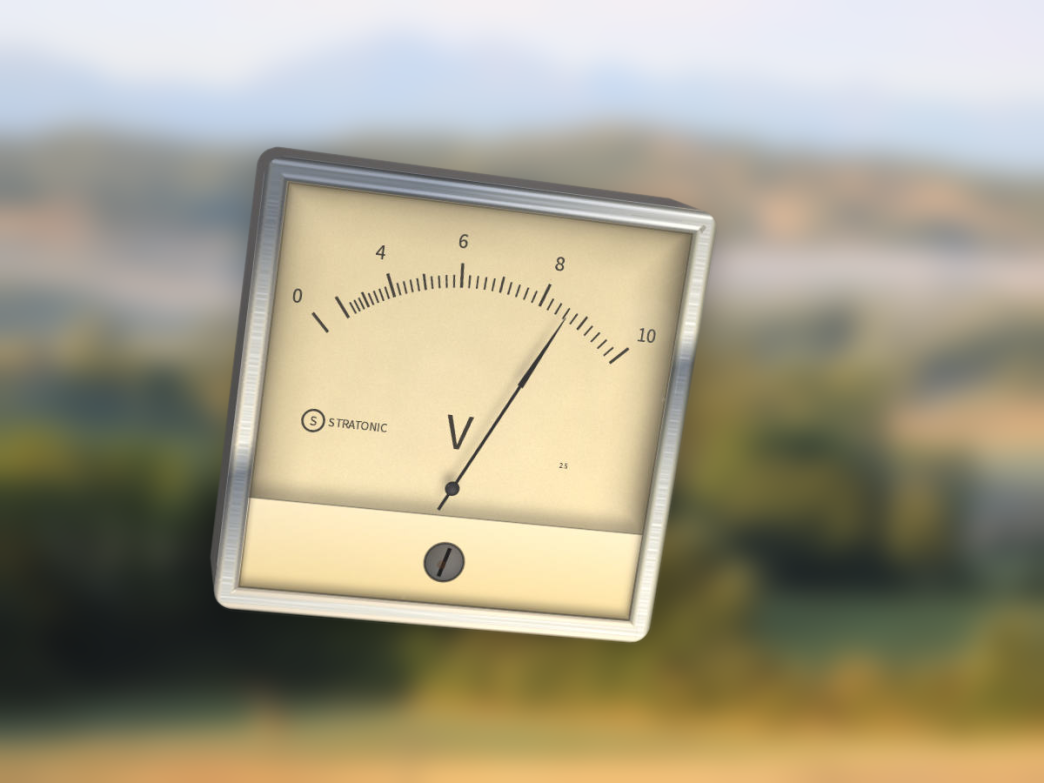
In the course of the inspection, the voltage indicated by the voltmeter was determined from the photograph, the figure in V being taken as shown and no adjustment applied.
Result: 8.6 V
